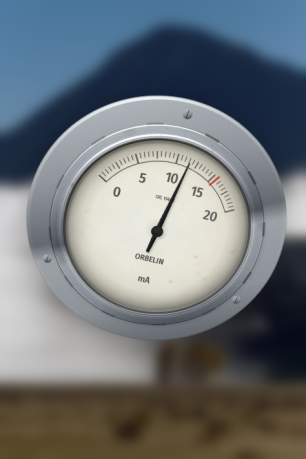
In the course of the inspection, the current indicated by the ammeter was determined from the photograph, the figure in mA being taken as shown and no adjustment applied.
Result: 11.5 mA
